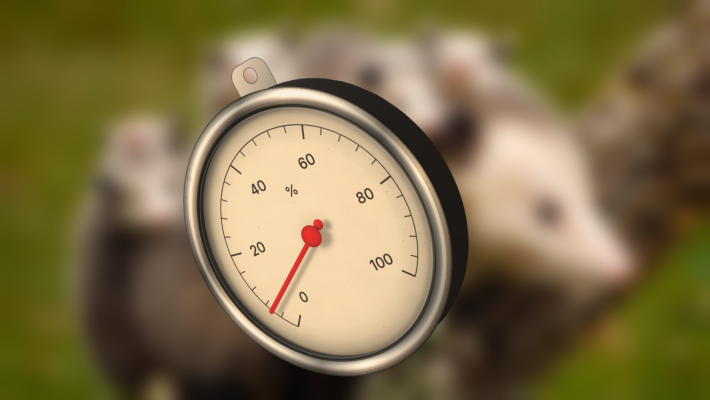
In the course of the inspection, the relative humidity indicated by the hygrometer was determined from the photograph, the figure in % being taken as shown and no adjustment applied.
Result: 6 %
